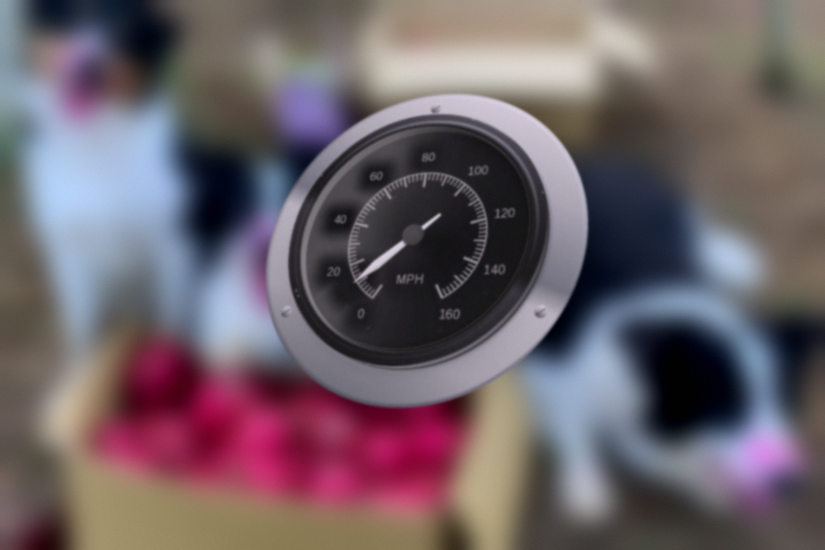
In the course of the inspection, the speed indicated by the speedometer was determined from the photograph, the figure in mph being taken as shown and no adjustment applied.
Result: 10 mph
